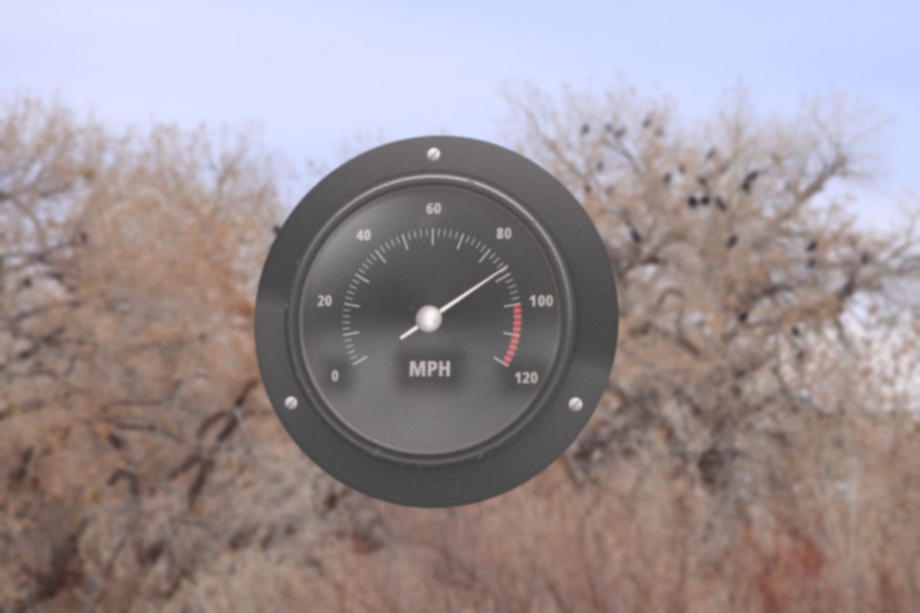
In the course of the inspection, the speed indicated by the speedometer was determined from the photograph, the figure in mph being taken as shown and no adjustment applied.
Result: 88 mph
